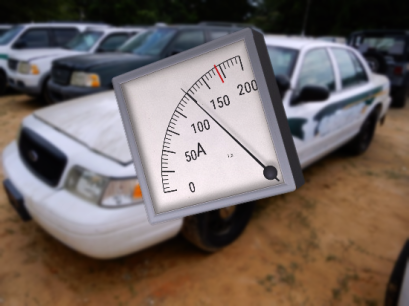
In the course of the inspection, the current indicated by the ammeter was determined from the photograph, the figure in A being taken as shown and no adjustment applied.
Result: 125 A
